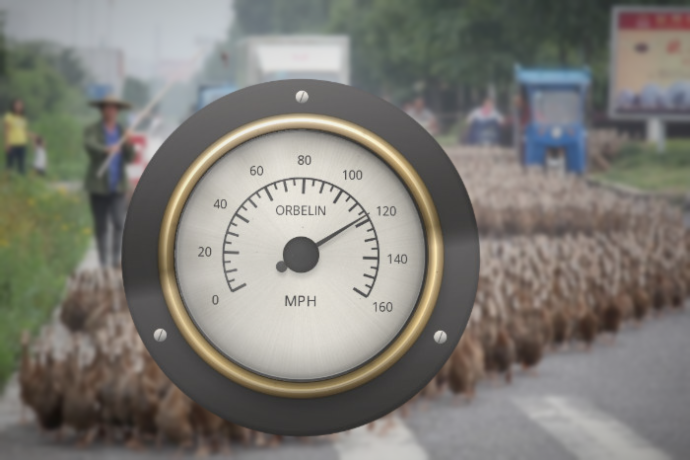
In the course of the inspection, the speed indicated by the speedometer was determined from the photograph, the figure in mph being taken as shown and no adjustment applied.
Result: 117.5 mph
